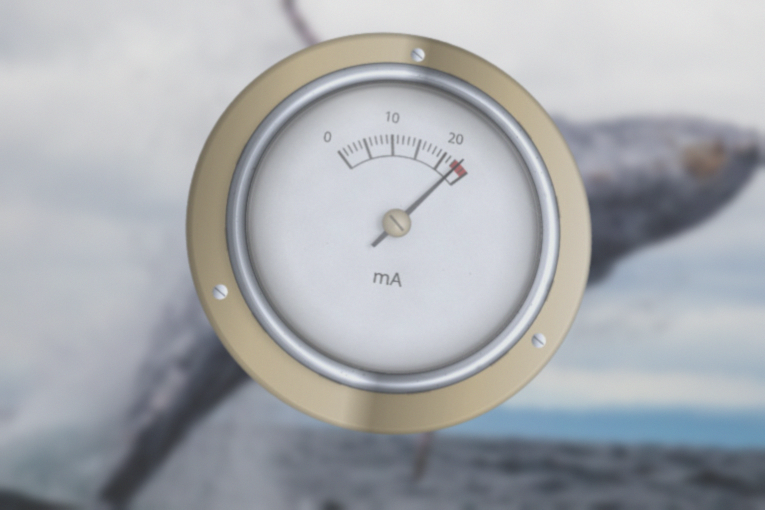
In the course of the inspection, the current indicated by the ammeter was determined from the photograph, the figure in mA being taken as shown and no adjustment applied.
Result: 23 mA
